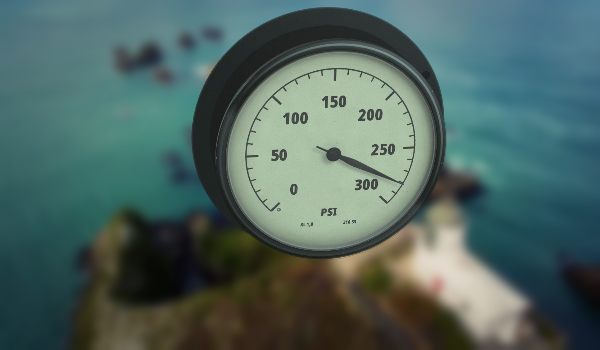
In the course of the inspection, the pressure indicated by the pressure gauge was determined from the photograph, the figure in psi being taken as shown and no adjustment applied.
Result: 280 psi
